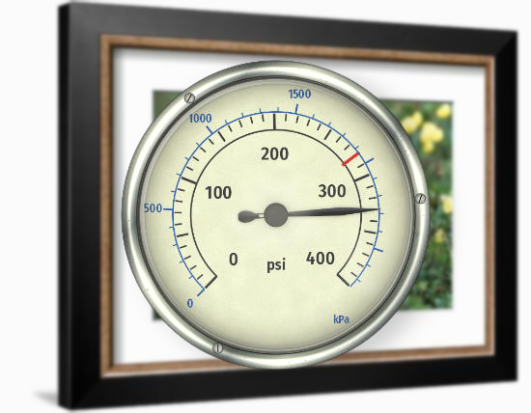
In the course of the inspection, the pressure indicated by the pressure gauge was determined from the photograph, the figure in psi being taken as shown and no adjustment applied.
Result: 330 psi
